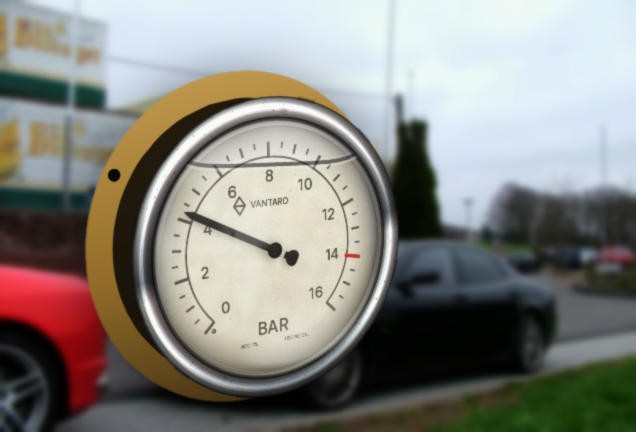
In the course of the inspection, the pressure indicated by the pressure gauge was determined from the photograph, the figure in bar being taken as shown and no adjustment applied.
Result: 4.25 bar
